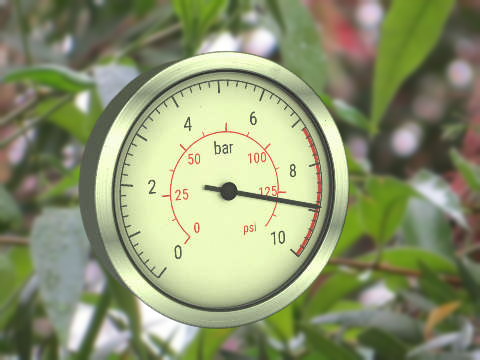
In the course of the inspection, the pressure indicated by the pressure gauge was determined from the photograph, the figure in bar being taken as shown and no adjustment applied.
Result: 8.9 bar
